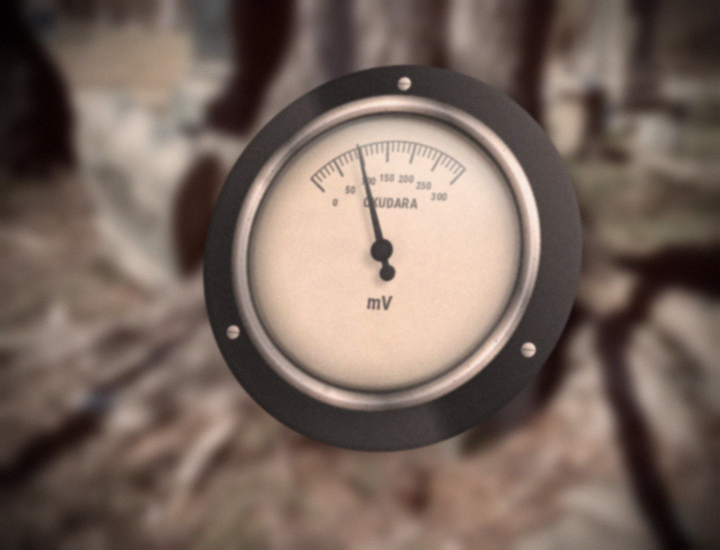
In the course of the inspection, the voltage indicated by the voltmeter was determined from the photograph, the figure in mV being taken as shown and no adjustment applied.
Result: 100 mV
